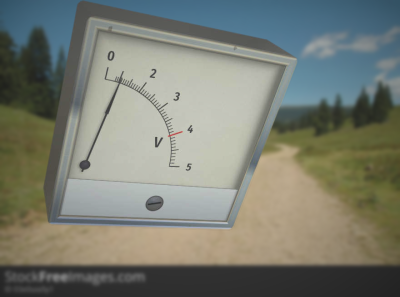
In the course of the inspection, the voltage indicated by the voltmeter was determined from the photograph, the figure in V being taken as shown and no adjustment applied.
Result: 1 V
